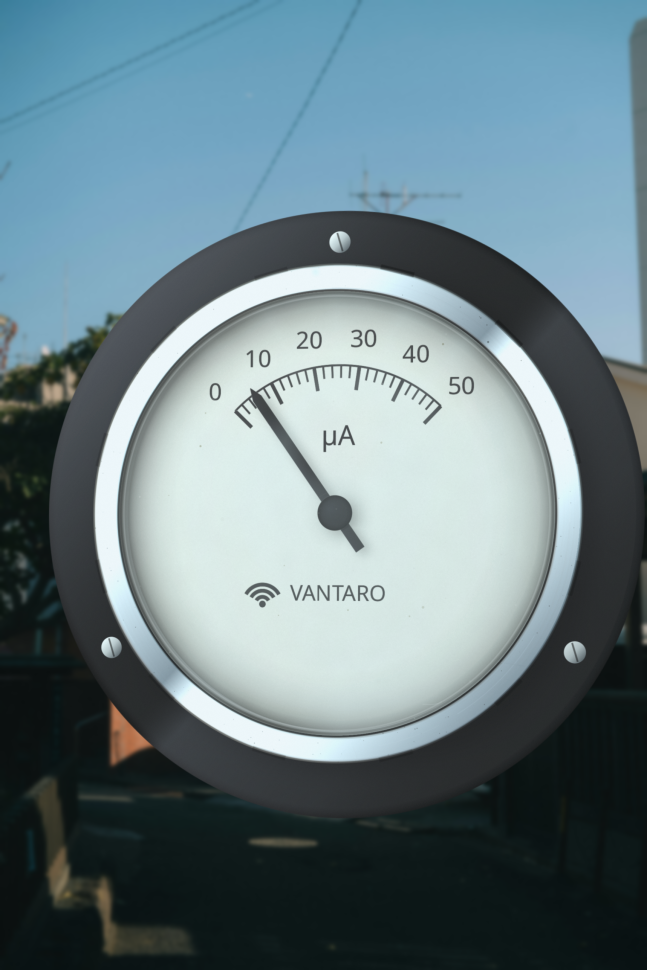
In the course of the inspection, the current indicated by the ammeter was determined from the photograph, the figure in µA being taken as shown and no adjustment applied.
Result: 6 µA
